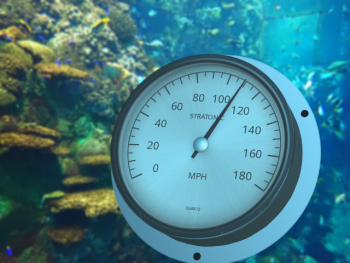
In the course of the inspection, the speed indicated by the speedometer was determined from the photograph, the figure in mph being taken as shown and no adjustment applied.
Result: 110 mph
